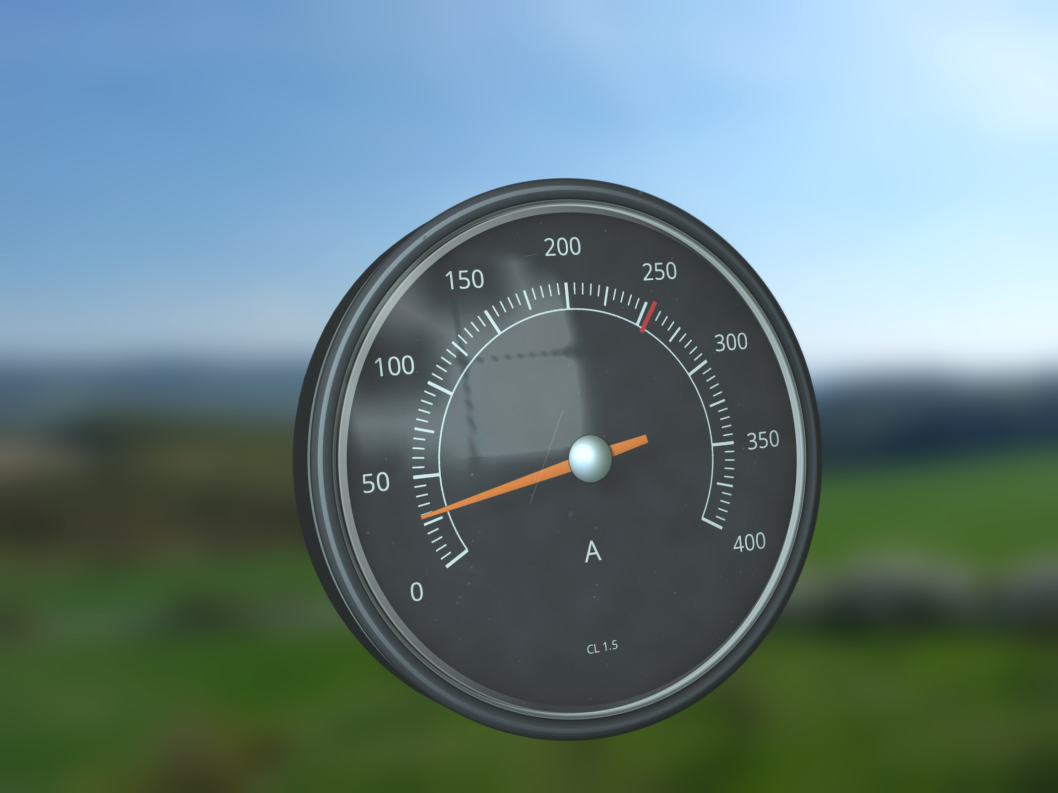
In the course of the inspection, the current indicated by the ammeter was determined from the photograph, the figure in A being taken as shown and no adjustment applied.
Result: 30 A
